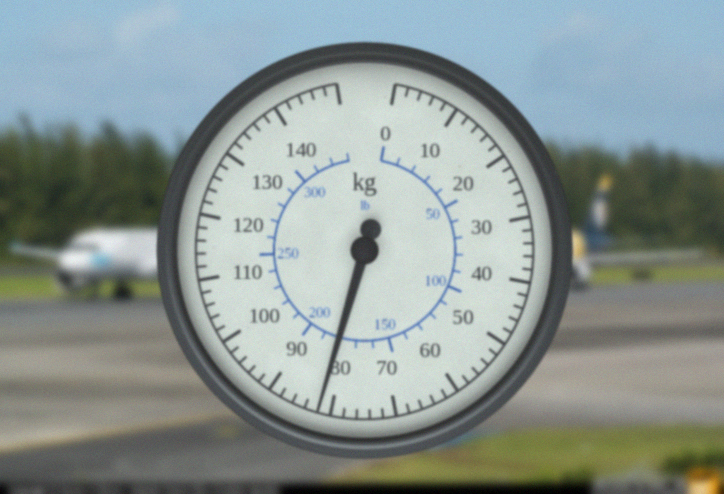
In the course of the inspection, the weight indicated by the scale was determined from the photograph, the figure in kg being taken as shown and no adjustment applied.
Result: 82 kg
